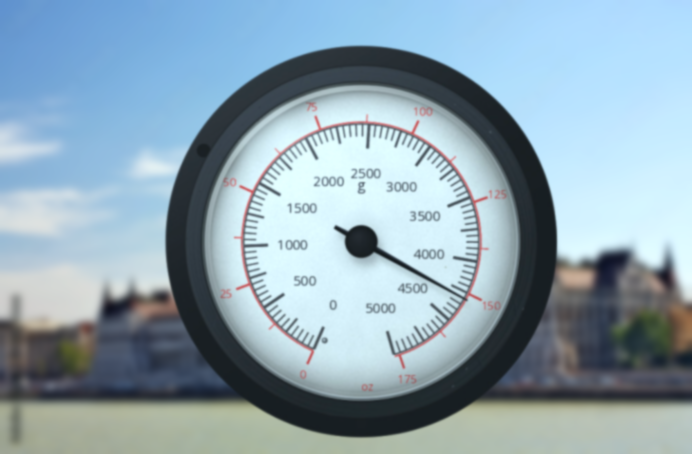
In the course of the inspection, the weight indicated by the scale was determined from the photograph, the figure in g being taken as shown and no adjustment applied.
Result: 4300 g
